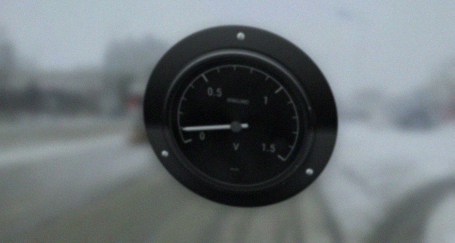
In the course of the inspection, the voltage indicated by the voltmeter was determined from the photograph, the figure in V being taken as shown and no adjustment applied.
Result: 0.1 V
